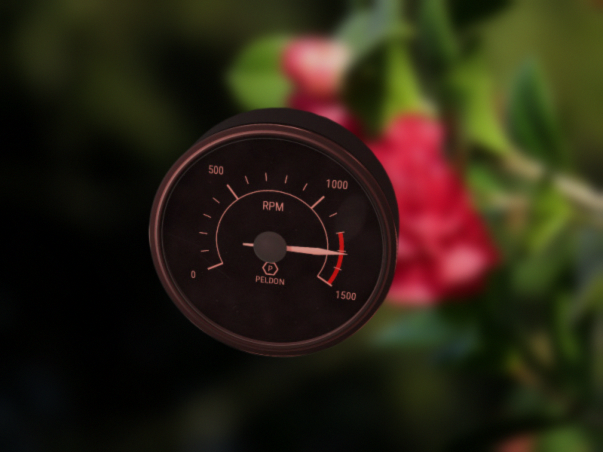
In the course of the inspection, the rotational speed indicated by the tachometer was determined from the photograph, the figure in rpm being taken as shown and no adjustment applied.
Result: 1300 rpm
